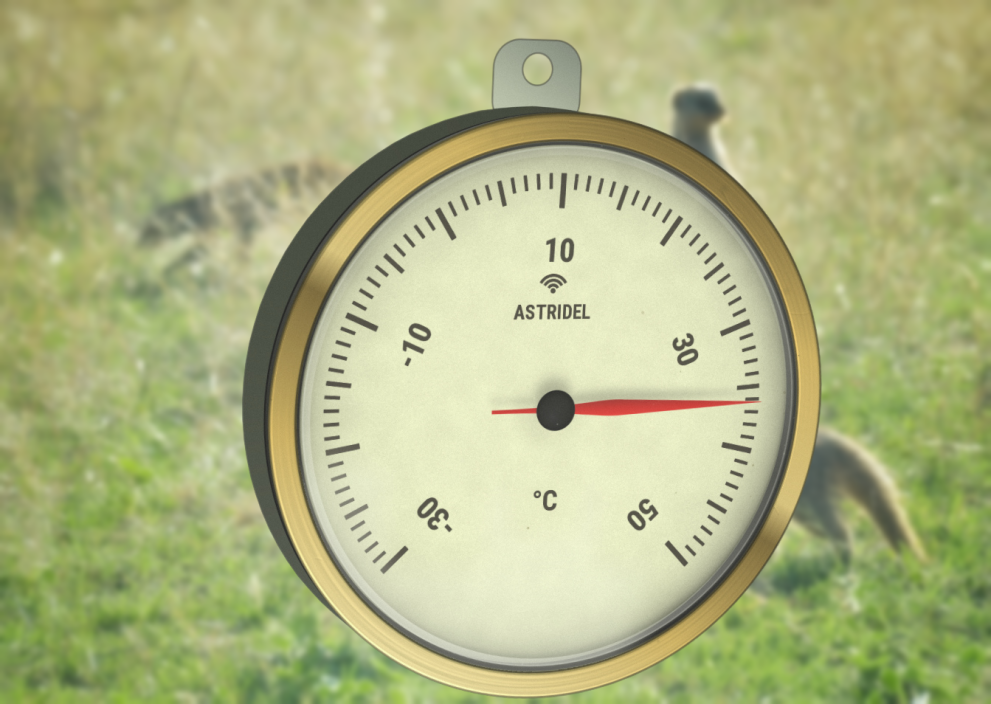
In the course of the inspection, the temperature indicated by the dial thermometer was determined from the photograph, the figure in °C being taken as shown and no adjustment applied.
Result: 36 °C
